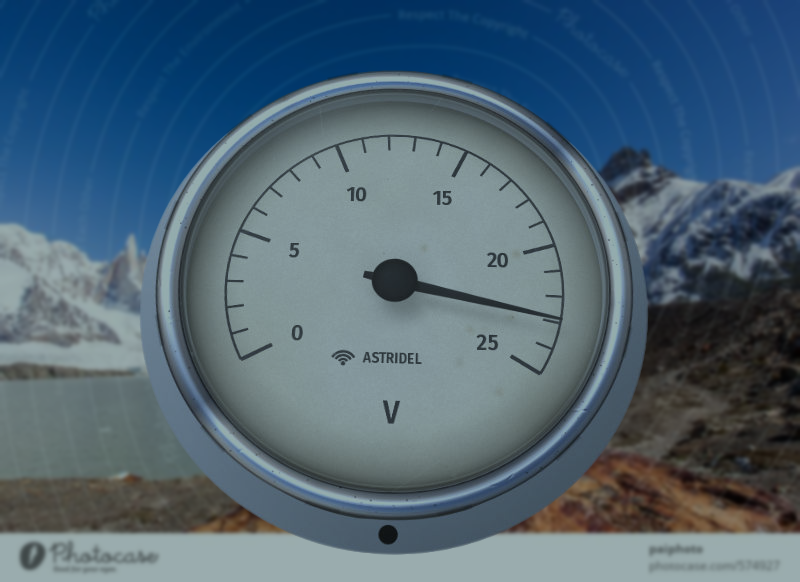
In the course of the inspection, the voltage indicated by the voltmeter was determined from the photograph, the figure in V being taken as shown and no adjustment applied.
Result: 23 V
